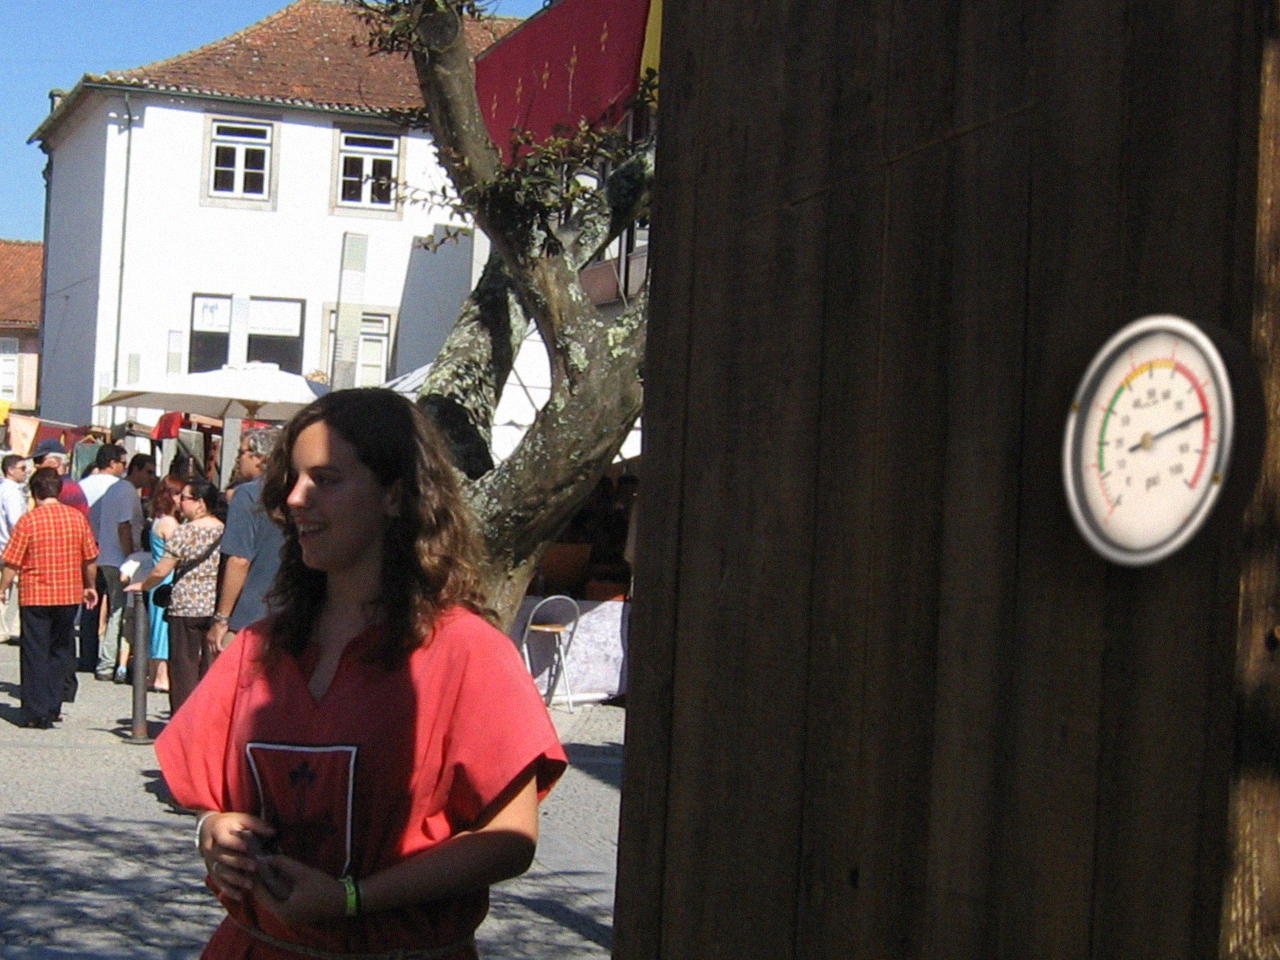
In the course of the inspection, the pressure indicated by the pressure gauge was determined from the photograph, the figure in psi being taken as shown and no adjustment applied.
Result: 80 psi
